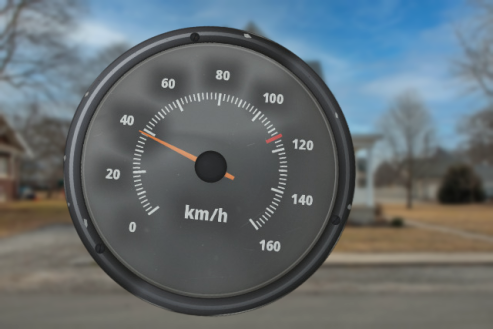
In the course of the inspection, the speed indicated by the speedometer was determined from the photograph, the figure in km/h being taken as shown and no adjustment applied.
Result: 38 km/h
